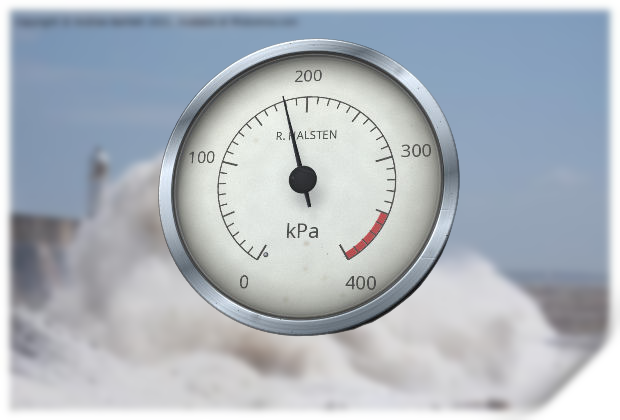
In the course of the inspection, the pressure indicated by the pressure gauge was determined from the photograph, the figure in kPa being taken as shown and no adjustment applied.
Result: 180 kPa
